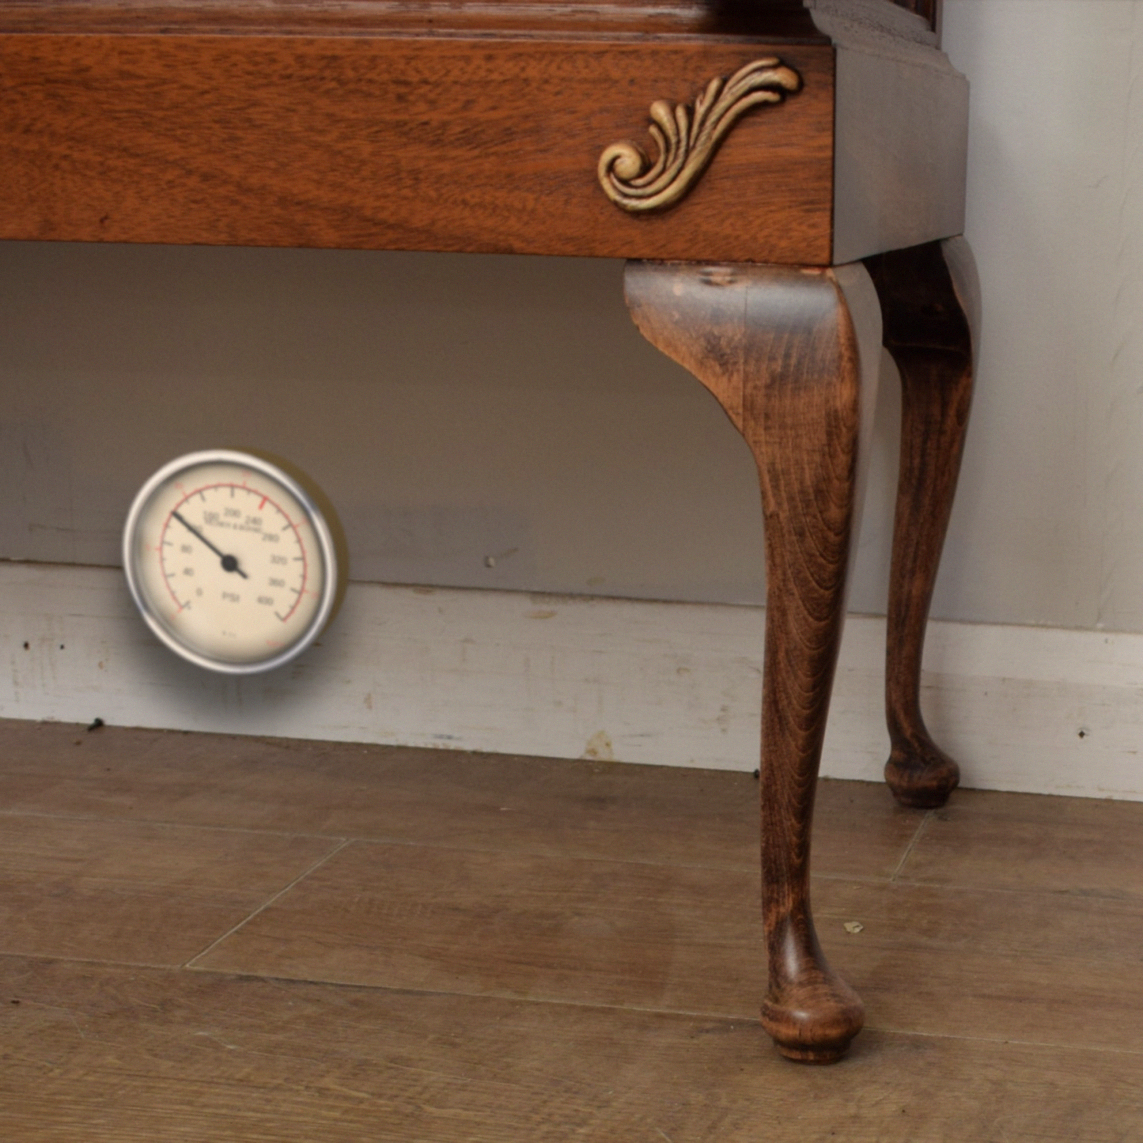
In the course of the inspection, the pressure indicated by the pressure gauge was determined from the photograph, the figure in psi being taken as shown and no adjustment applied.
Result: 120 psi
